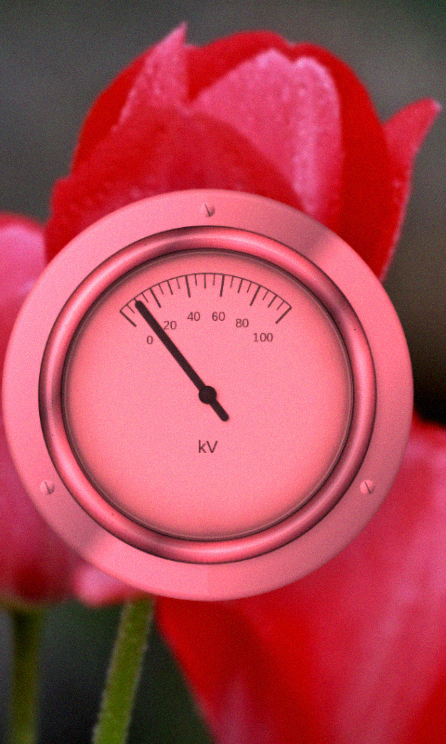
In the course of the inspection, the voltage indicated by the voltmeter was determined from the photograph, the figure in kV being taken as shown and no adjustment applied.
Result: 10 kV
